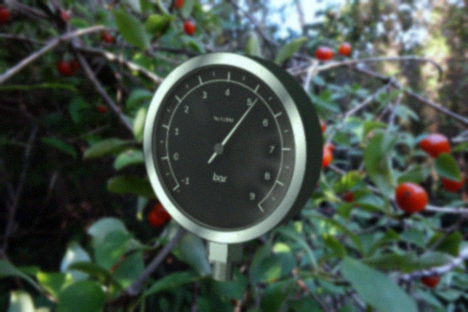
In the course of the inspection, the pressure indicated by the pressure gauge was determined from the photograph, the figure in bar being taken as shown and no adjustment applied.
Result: 5.25 bar
